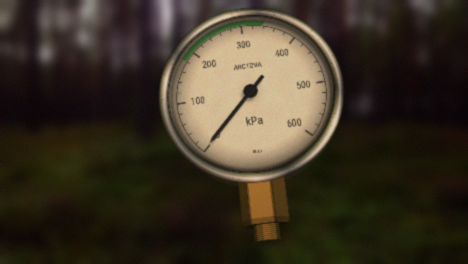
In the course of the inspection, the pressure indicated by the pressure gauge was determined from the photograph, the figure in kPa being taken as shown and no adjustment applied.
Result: 0 kPa
